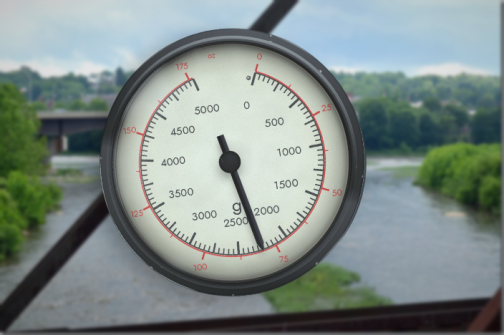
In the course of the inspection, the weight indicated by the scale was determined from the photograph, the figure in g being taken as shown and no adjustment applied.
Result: 2250 g
